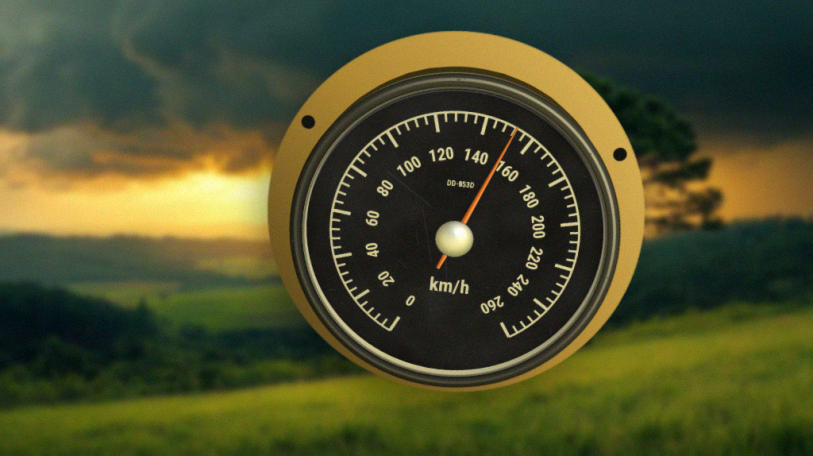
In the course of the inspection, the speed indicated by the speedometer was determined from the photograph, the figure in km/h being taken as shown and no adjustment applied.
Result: 152 km/h
